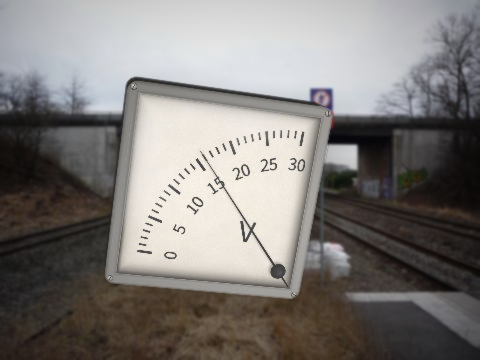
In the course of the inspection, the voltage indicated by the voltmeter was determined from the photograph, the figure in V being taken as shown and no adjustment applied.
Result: 16 V
